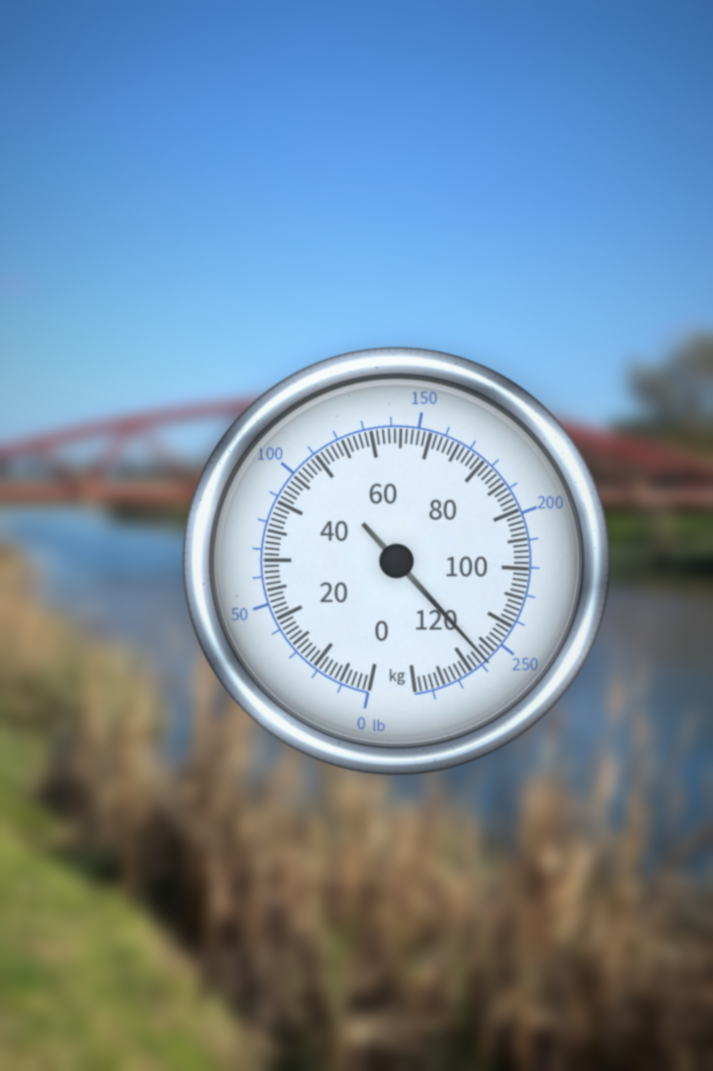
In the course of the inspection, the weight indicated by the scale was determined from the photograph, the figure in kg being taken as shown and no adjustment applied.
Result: 117 kg
